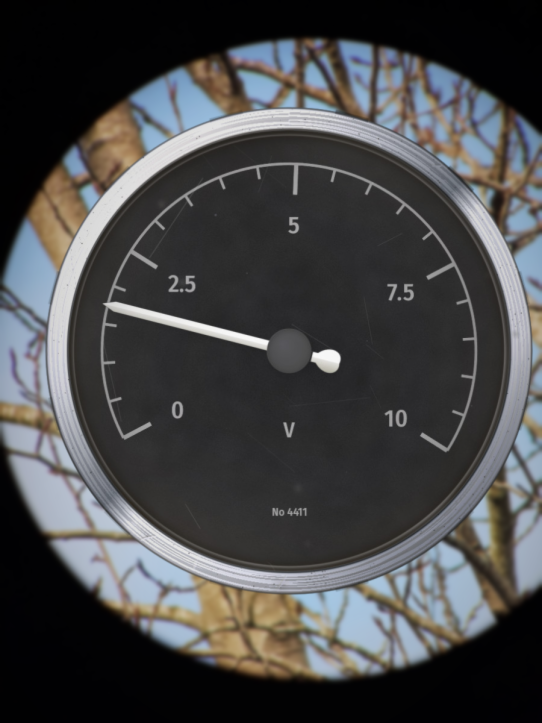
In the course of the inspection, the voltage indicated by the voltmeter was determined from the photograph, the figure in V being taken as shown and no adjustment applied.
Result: 1.75 V
